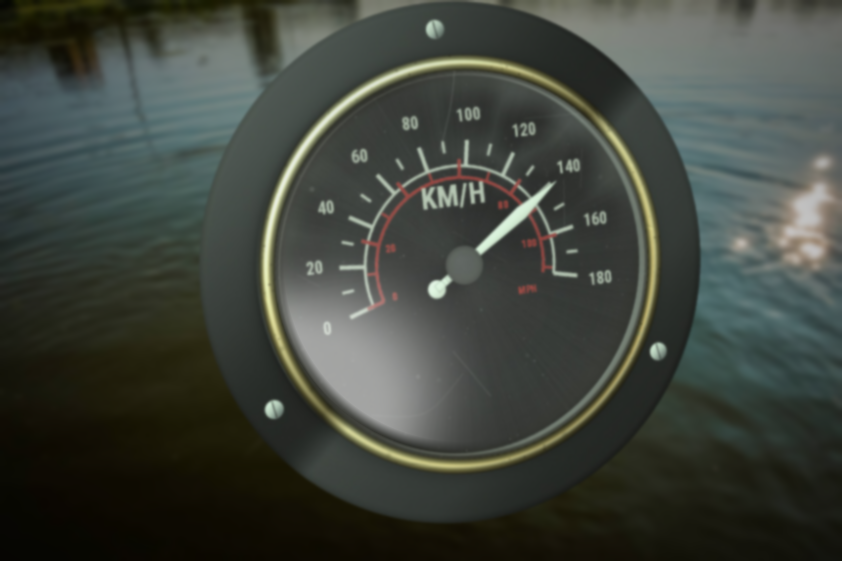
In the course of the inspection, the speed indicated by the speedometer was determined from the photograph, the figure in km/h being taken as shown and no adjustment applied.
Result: 140 km/h
